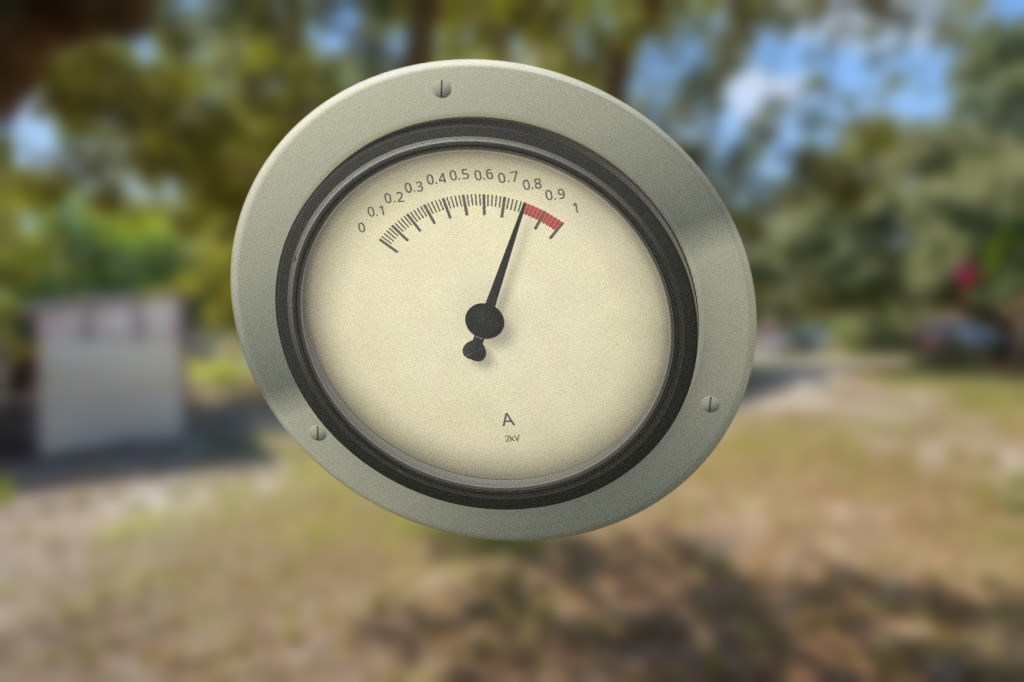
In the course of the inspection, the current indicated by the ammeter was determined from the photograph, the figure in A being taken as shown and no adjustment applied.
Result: 0.8 A
